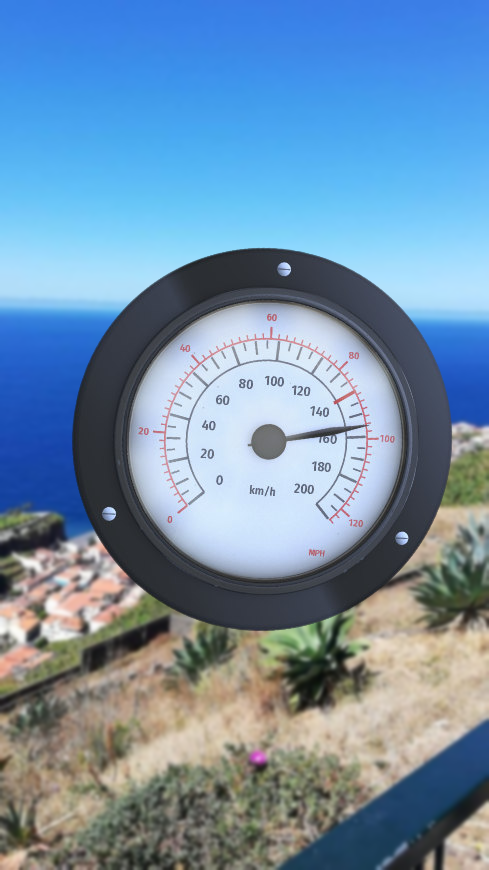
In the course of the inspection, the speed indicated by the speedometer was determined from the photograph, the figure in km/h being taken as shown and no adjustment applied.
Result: 155 km/h
